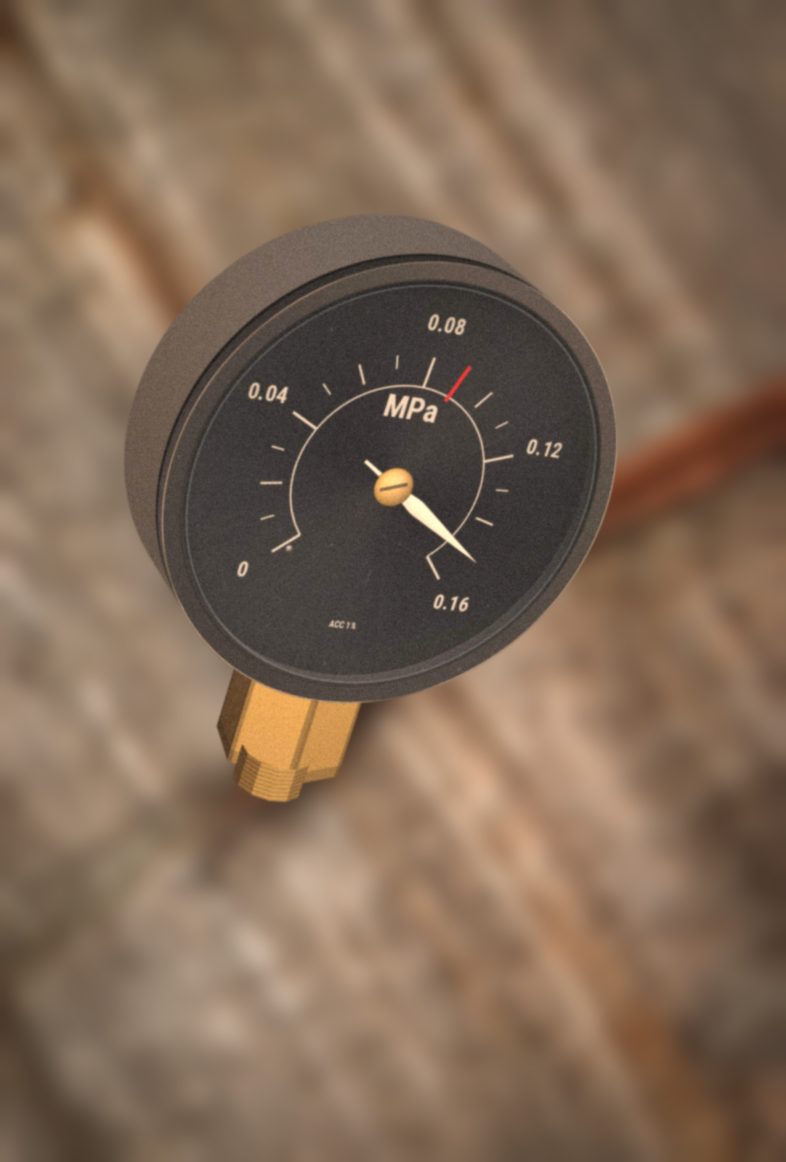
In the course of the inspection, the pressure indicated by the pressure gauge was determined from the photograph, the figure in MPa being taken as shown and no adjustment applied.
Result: 0.15 MPa
